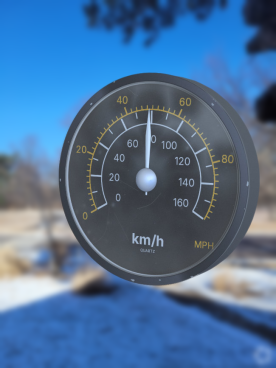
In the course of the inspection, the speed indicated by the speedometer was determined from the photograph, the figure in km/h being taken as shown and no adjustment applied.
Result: 80 km/h
